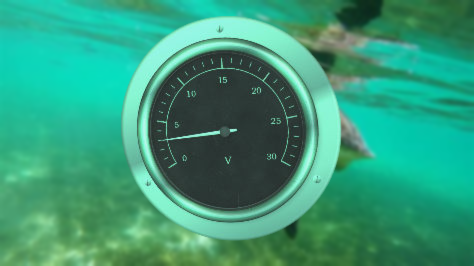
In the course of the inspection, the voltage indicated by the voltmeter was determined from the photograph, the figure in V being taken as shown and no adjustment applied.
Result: 3 V
